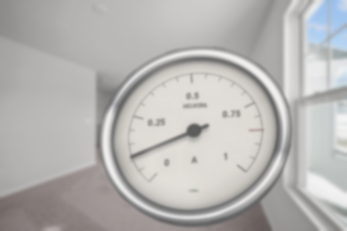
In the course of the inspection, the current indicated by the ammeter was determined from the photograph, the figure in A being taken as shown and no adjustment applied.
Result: 0.1 A
